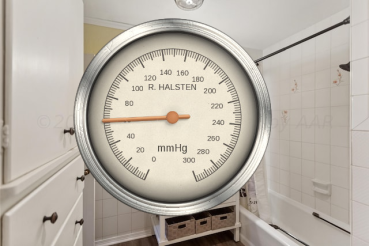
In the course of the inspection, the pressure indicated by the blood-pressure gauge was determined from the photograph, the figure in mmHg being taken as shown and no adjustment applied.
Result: 60 mmHg
